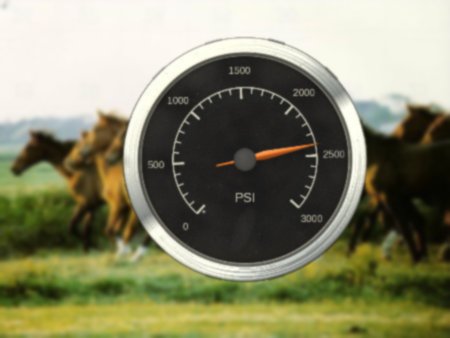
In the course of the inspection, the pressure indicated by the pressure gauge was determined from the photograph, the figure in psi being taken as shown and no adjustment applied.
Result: 2400 psi
